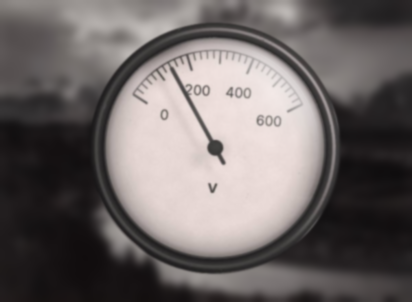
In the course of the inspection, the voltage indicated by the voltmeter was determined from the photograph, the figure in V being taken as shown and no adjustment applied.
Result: 140 V
